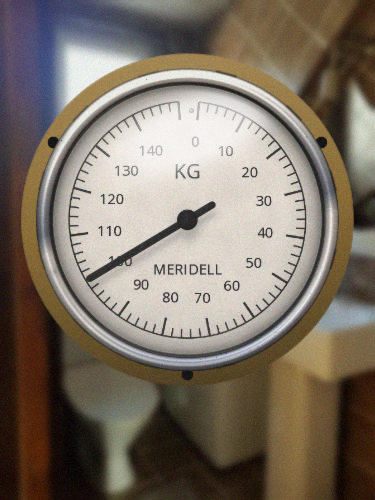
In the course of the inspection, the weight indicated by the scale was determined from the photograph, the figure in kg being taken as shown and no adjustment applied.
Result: 100 kg
